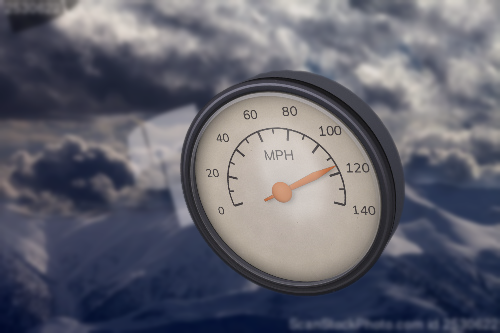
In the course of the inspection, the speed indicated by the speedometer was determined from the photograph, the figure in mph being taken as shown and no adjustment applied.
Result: 115 mph
